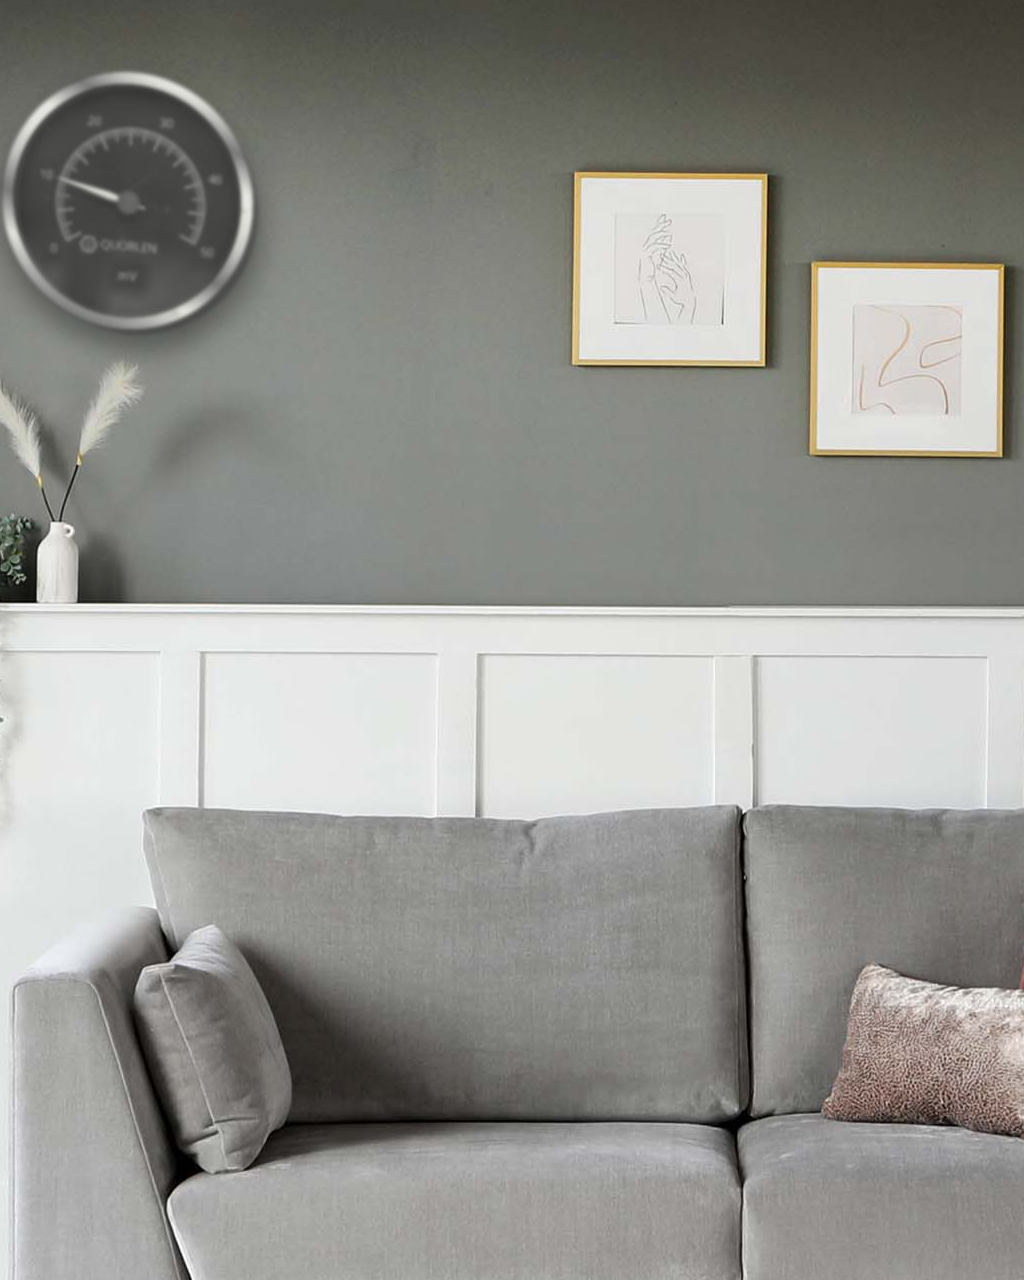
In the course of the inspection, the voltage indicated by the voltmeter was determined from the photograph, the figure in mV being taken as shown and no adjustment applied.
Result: 10 mV
